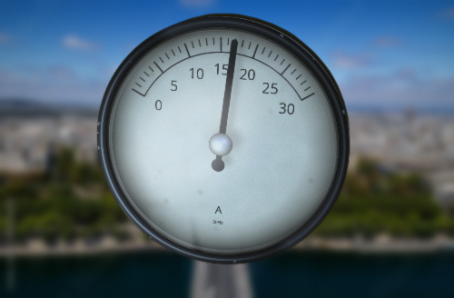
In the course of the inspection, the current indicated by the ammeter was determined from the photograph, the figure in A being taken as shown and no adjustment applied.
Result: 17 A
